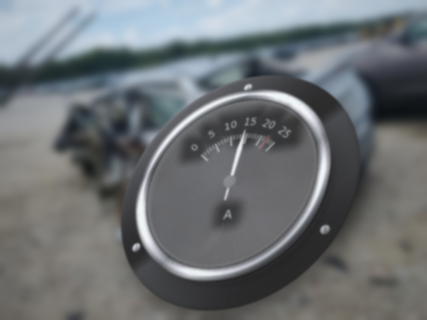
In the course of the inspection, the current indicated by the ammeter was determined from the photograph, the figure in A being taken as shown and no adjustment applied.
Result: 15 A
